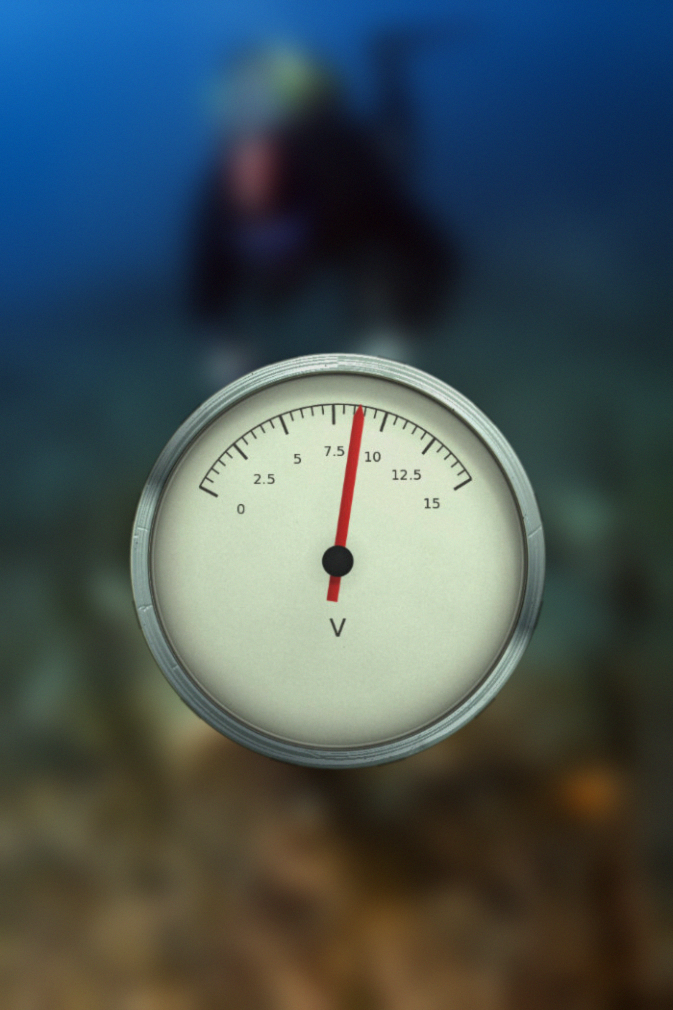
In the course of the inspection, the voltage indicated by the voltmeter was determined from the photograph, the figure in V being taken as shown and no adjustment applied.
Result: 8.75 V
